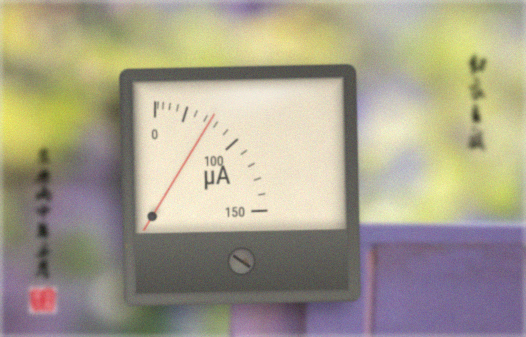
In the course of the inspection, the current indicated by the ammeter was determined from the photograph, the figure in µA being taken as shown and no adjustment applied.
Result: 75 µA
